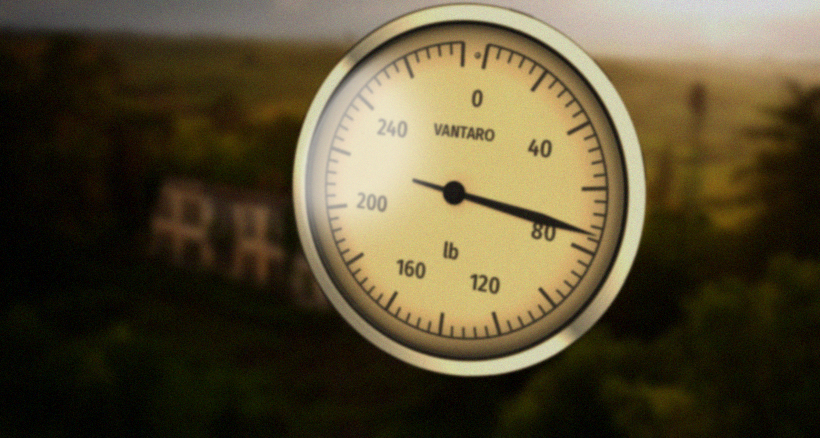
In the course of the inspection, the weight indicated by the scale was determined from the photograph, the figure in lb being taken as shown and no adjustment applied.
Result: 74 lb
